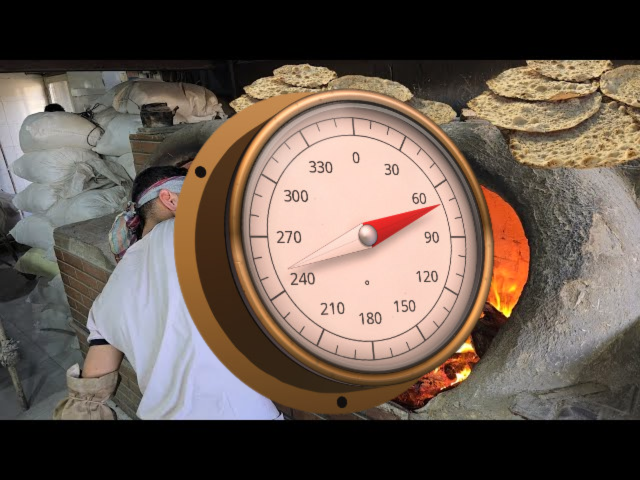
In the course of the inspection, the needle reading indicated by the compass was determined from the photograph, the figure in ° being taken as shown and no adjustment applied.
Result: 70 °
